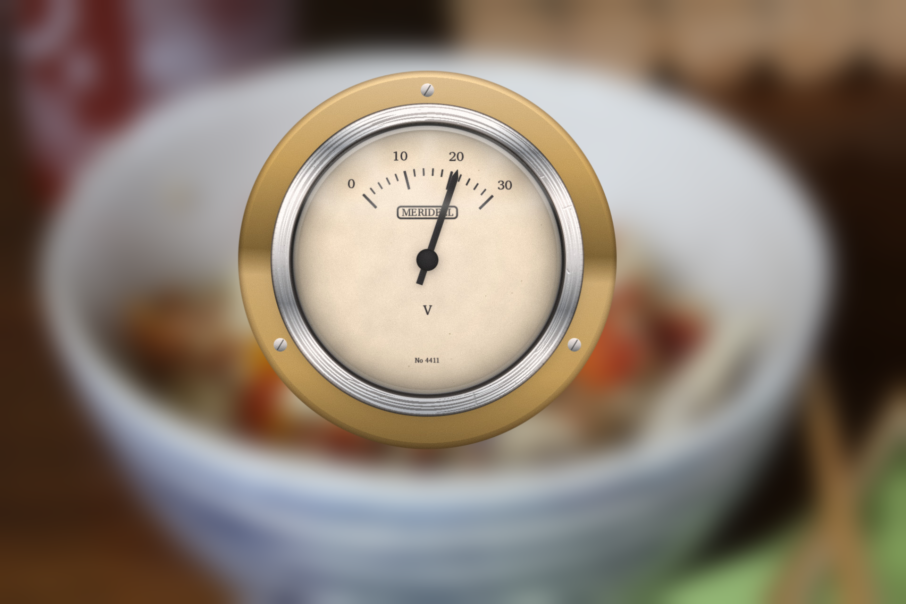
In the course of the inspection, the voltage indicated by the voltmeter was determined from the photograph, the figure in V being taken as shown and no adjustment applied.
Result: 21 V
